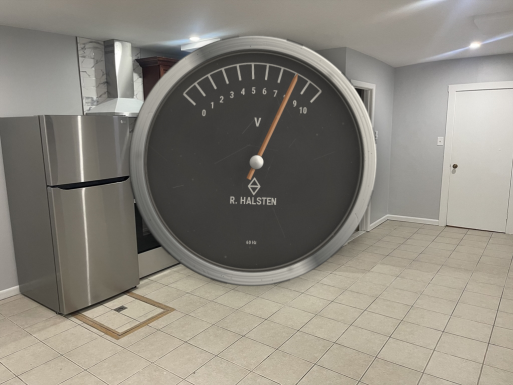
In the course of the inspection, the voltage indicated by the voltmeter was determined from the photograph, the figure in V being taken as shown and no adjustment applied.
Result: 8 V
